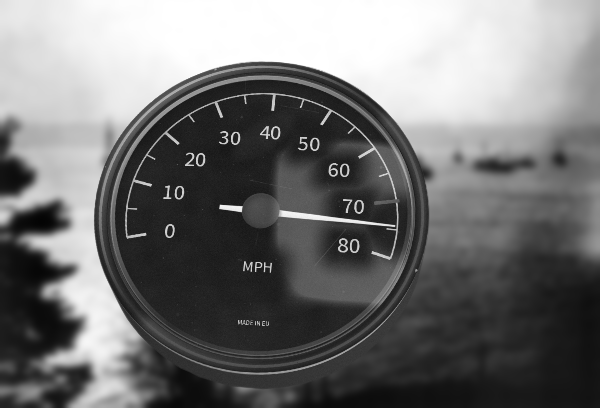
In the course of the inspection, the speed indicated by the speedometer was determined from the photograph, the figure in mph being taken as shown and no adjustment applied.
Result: 75 mph
